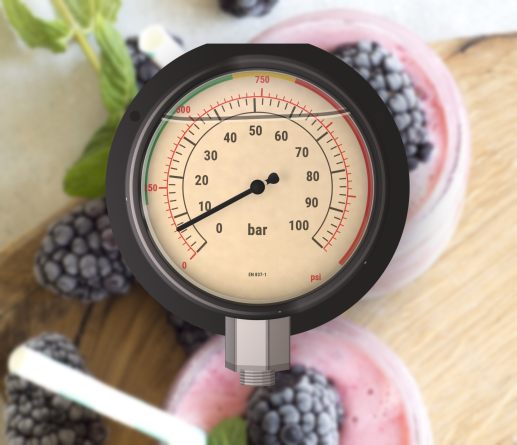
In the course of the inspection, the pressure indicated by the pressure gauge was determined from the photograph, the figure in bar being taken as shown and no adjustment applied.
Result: 7 bar
